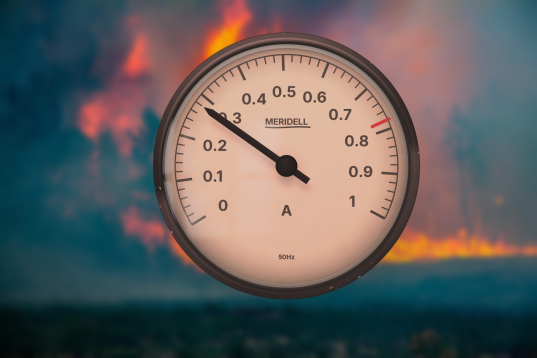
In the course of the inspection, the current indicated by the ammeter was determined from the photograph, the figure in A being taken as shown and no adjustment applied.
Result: 0.28 A
